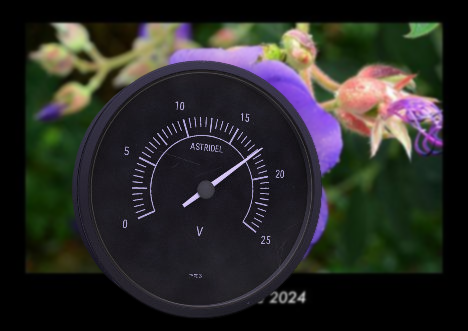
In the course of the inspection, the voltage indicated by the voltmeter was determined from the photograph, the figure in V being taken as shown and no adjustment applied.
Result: 17.5 V
